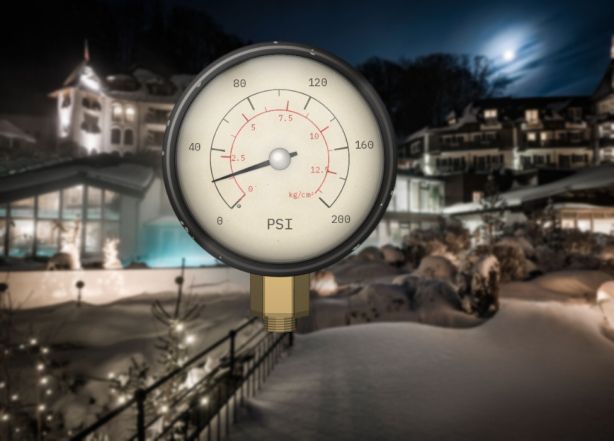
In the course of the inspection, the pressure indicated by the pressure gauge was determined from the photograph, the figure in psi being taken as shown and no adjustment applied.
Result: 20 psi
